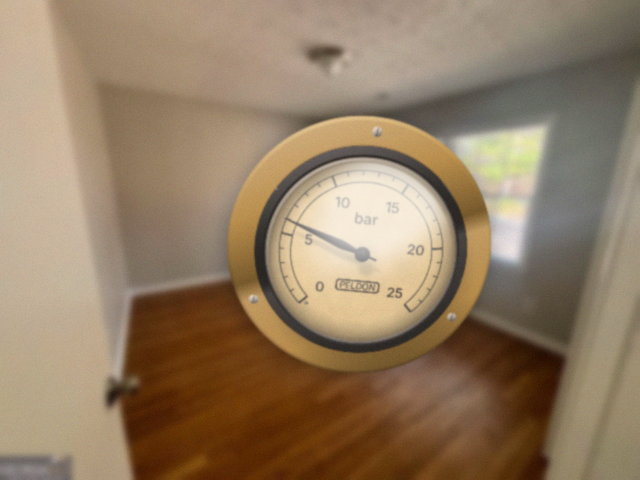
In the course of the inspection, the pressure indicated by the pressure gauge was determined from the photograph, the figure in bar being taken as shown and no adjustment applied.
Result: 6 bar
